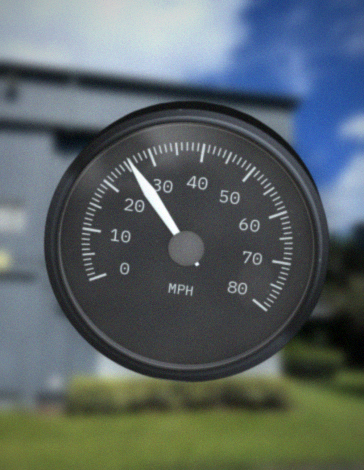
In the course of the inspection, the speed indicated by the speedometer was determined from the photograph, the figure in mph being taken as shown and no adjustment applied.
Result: 26 mph
